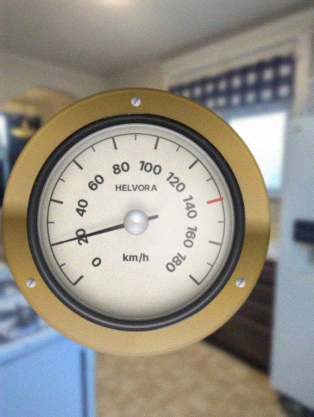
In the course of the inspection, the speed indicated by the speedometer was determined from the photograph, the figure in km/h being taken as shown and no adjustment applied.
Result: 20 km/h
